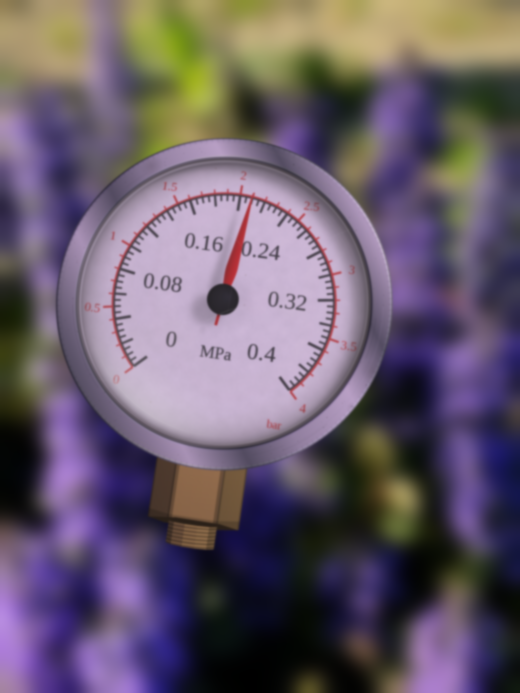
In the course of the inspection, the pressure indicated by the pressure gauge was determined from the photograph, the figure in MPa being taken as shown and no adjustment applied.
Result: 0.21 MPa
